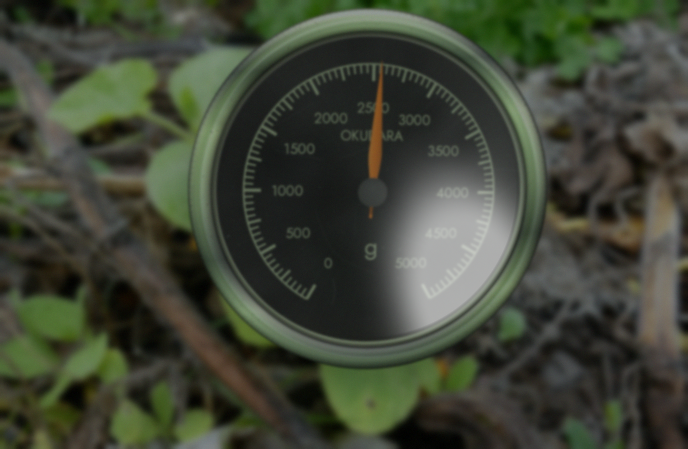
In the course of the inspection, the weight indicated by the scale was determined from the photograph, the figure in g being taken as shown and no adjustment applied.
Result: 2550 g
